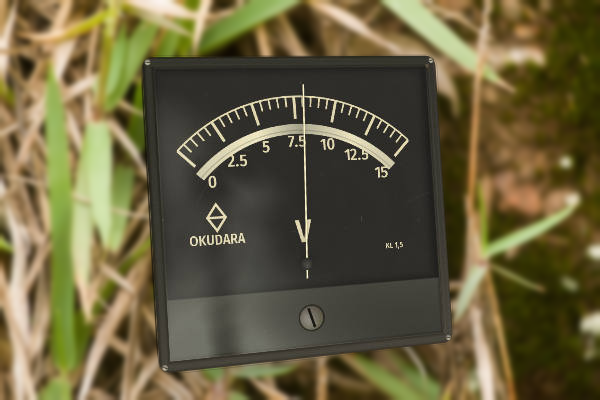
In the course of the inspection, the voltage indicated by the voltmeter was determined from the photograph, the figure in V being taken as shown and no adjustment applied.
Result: 8 V
